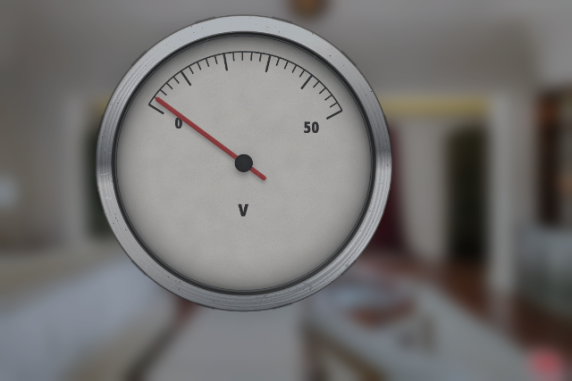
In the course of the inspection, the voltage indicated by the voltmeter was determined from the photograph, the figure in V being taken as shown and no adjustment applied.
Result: 2 V
